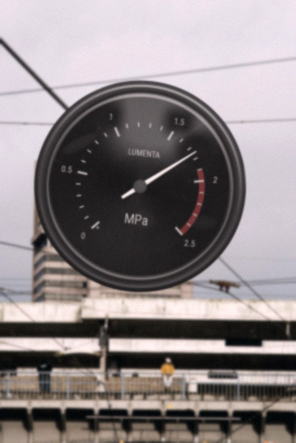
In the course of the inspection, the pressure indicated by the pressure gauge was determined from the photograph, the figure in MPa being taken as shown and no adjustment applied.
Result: 1.75 MPa
